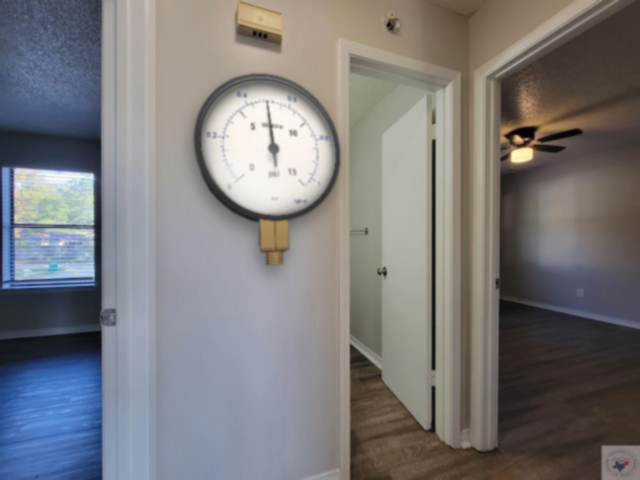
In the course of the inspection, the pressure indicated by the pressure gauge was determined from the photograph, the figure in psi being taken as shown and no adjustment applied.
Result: 7 psi
